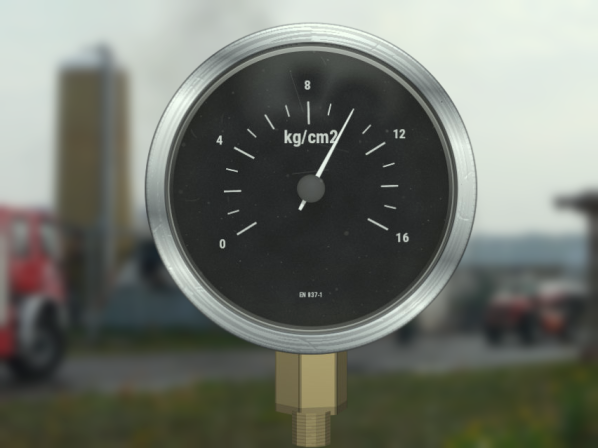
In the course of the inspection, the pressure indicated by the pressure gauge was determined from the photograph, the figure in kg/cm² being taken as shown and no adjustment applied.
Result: 10 kg/cm²
